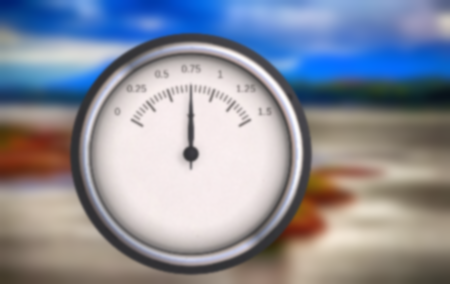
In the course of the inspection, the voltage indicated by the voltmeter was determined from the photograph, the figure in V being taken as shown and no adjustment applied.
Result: 0.75 V
